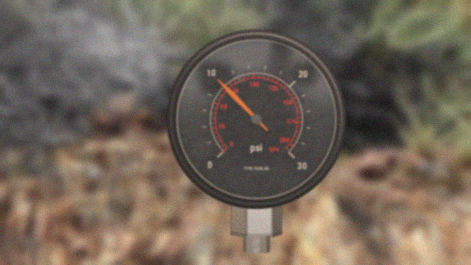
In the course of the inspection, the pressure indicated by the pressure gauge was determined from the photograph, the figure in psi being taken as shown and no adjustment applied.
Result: 10 psi
